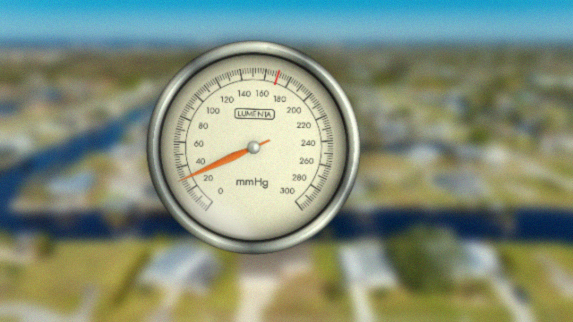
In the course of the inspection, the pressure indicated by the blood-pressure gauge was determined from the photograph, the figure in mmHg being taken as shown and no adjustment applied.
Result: 30 mmHg
